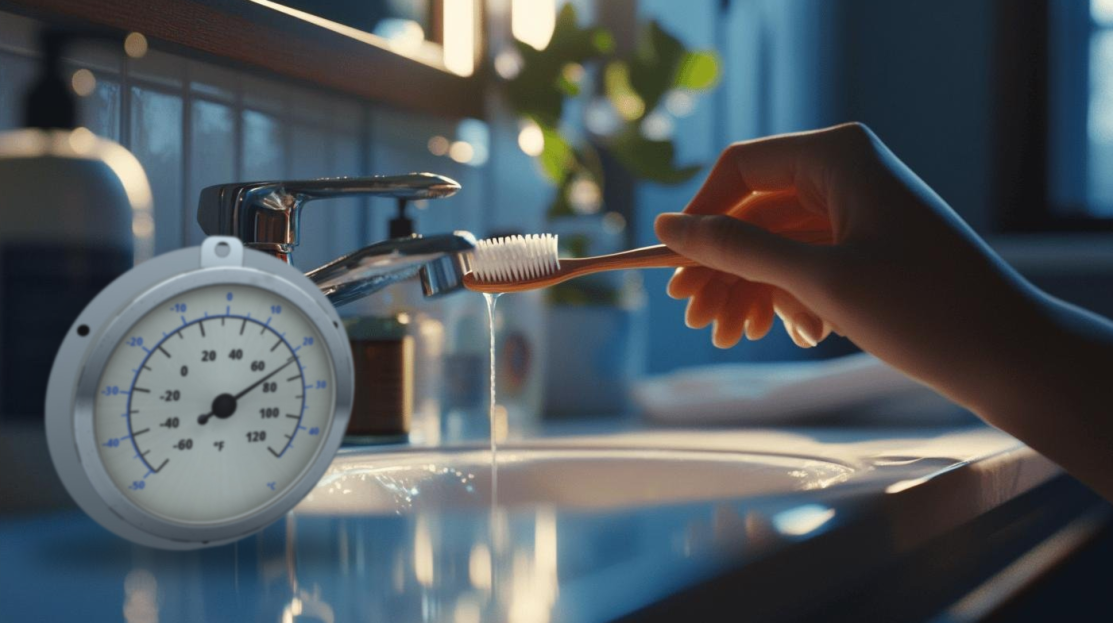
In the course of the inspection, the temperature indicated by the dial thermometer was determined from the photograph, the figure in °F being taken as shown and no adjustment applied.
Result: 70 °F
